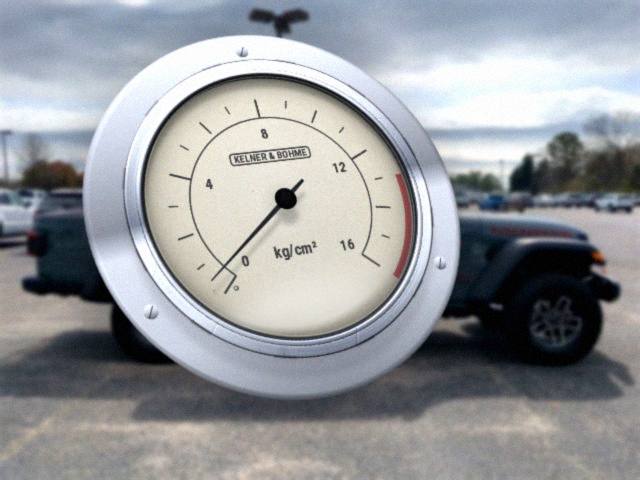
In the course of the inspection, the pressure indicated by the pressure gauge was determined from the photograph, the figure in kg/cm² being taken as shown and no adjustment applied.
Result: 0.5 kg/cm²
